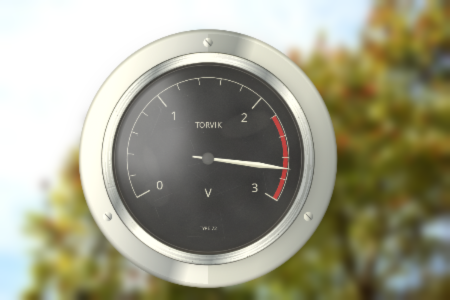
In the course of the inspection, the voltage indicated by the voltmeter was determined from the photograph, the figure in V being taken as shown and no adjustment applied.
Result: 2.7 V
